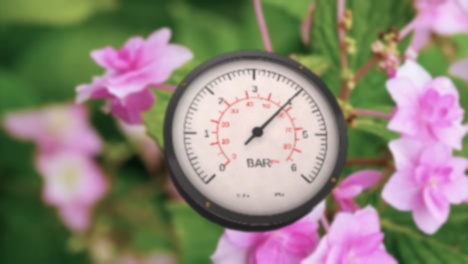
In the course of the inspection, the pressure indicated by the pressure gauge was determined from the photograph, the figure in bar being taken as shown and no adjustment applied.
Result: 4 bar
